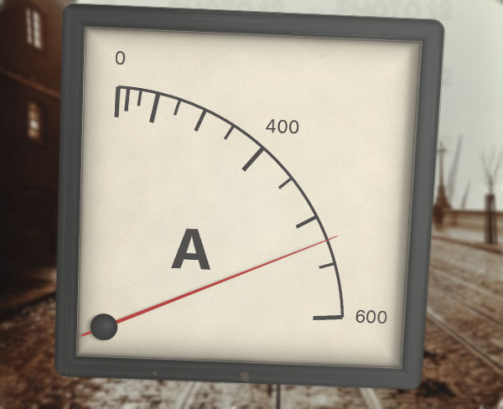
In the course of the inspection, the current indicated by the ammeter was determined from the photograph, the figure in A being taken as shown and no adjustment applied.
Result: 525 A
